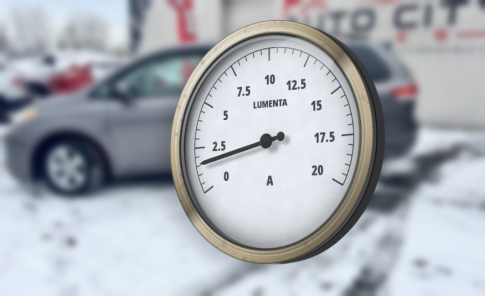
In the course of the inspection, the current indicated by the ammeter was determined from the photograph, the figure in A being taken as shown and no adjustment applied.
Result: 1.5 A
